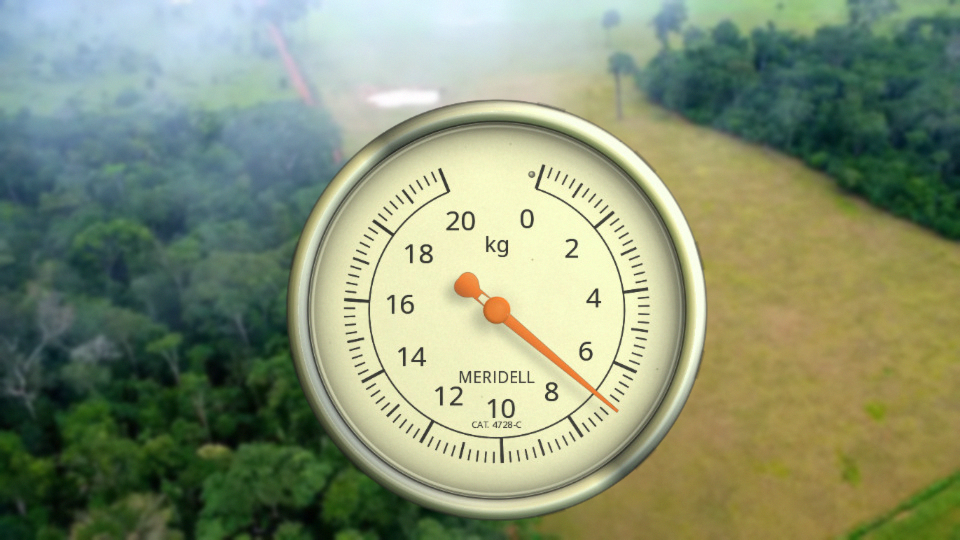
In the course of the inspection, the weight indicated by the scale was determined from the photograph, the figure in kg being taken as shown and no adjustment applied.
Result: 7 kg
